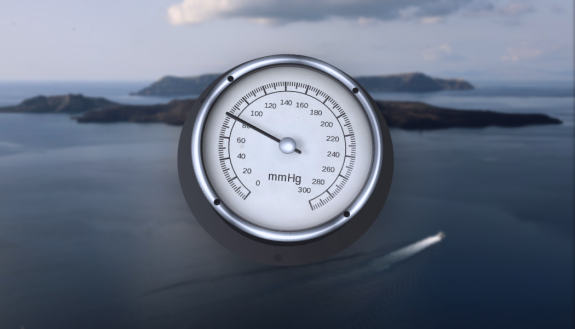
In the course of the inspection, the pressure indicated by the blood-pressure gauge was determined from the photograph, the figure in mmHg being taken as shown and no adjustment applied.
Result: 80 mmHg
